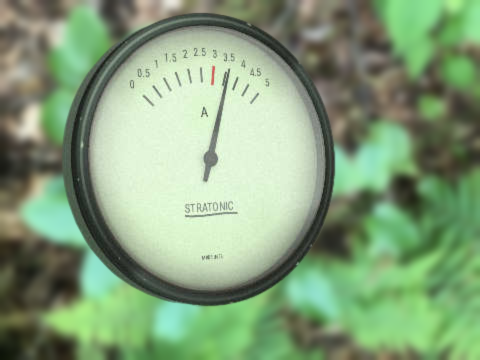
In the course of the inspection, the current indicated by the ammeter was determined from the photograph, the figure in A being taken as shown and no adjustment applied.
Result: 3.5 A
